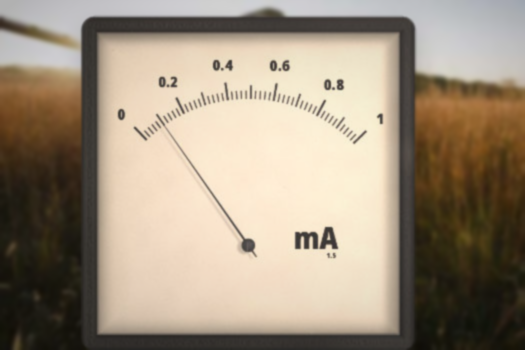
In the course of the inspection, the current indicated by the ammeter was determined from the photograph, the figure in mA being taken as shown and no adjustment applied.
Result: 0.1 mA
